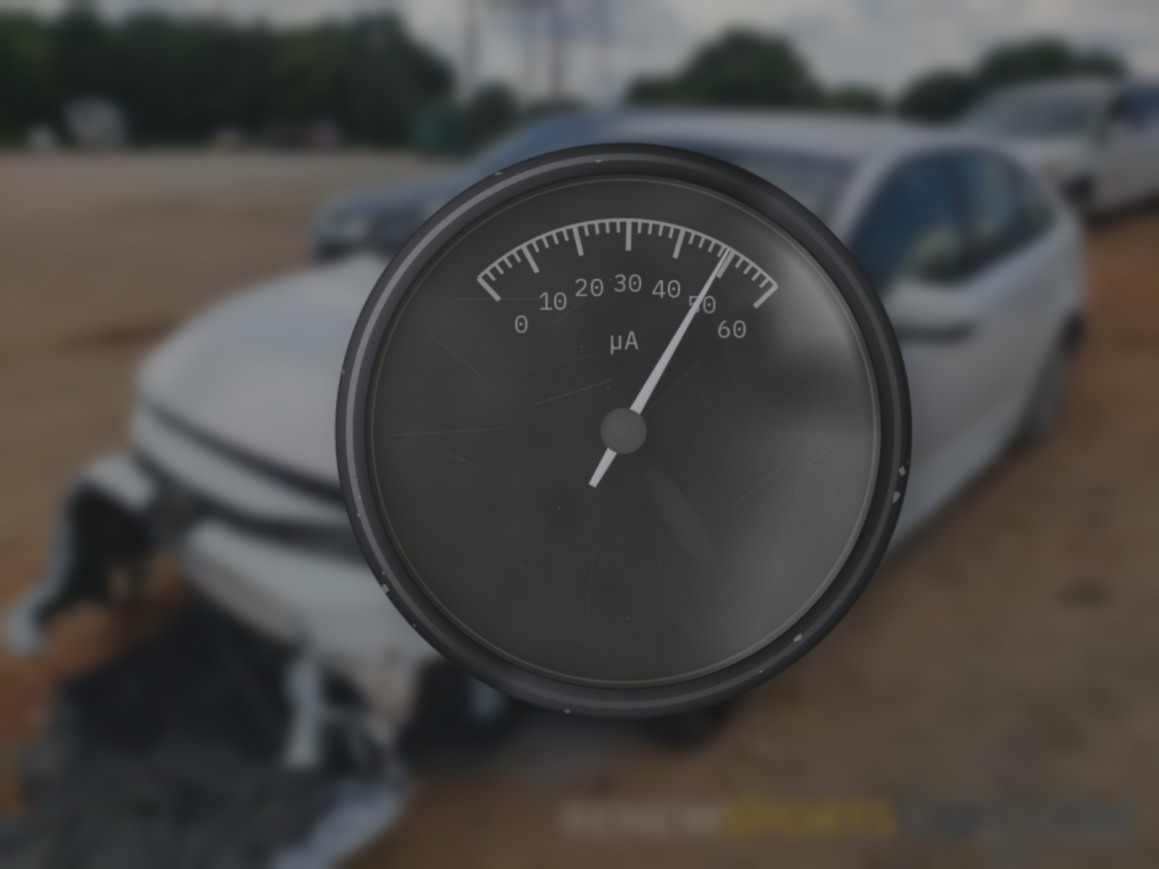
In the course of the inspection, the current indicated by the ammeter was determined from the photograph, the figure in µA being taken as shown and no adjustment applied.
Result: 49 µA
